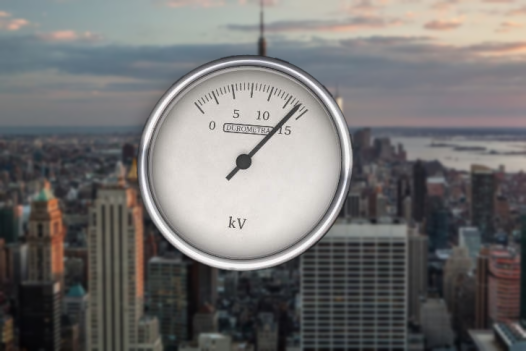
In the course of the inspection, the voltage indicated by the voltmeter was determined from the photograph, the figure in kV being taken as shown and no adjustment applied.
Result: 14 kV
